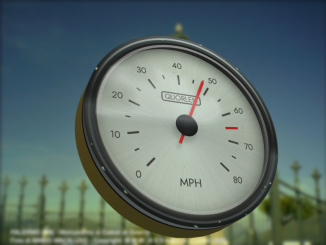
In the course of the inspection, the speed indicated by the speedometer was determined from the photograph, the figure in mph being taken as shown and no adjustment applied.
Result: 47.5 mph
